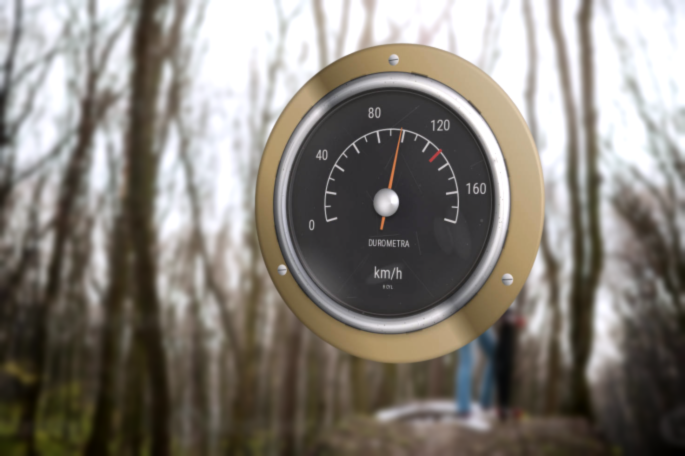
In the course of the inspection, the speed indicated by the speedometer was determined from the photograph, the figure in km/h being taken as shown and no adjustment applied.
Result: 100 km/h
